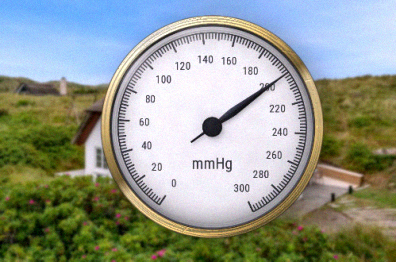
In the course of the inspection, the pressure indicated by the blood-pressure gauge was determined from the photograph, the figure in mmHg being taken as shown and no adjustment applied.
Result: 200 mmHg
